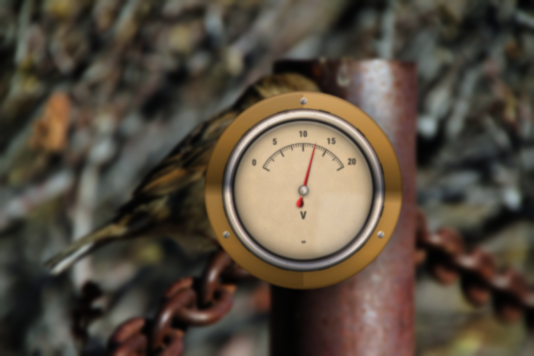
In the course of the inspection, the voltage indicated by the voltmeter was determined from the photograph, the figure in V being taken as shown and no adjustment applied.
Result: 12.5 V
